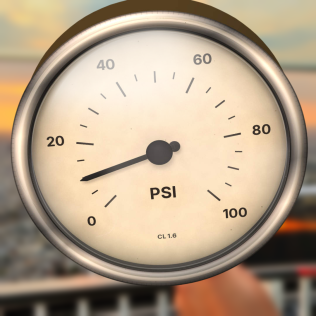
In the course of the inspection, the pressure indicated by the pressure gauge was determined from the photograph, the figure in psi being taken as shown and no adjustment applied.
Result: 10 psi
